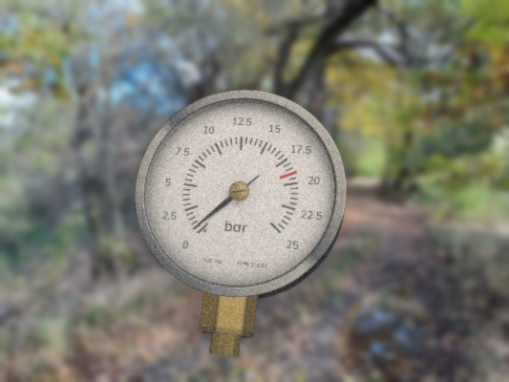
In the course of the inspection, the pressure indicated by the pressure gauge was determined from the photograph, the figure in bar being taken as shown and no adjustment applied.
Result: 0.5 bar
